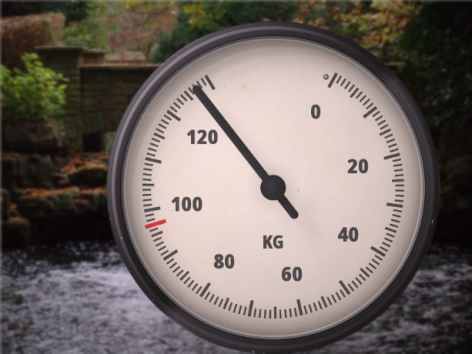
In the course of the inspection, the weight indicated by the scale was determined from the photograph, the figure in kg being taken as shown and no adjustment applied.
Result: 127 kg
